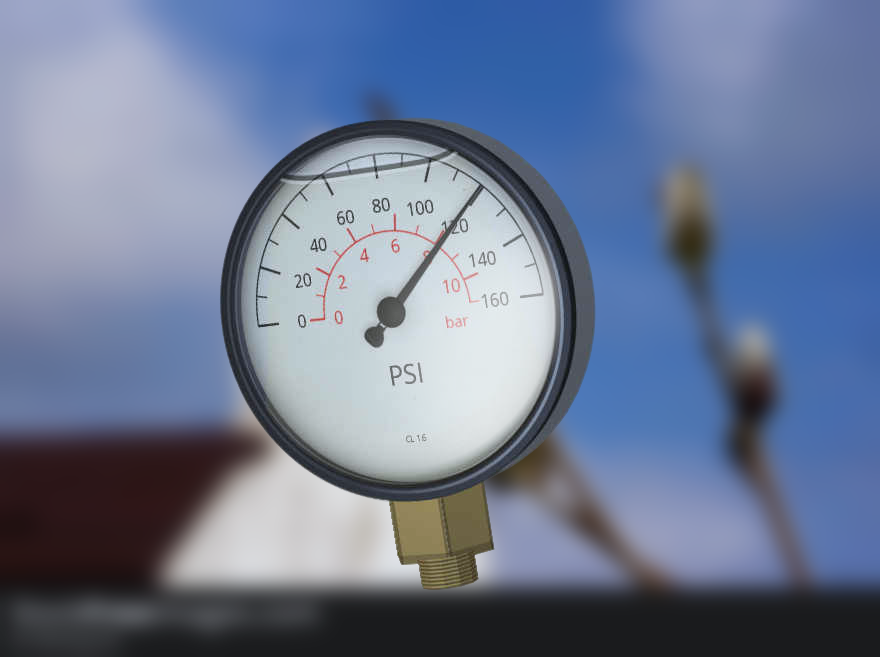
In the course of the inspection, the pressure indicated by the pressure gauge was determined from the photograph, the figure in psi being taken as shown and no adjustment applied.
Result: 120 psi
